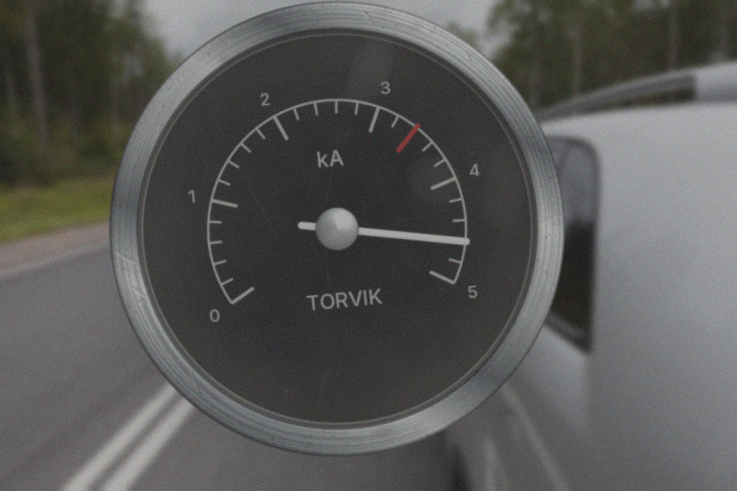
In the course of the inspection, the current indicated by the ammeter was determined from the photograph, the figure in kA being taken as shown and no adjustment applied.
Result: 4.6 kA
